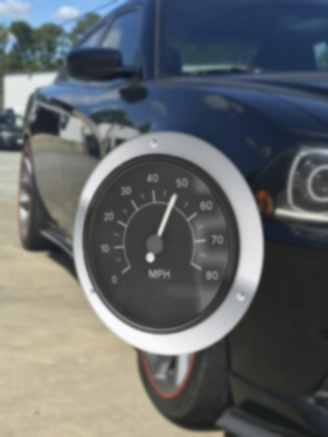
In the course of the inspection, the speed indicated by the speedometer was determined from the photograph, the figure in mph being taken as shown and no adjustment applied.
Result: 50 mph
